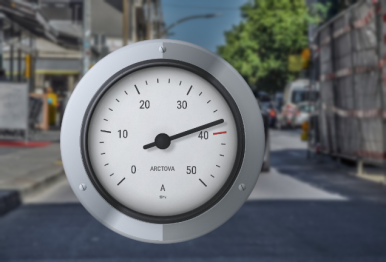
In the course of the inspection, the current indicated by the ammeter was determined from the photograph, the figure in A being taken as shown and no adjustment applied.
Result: 38 A
